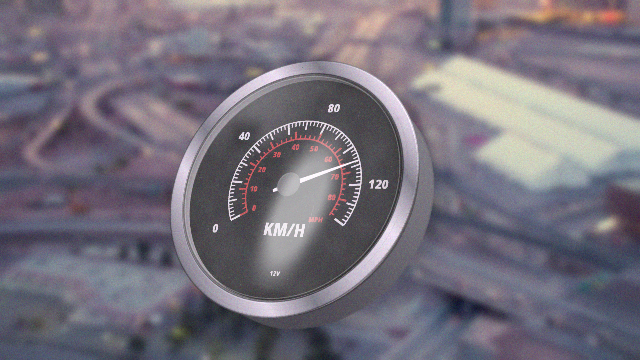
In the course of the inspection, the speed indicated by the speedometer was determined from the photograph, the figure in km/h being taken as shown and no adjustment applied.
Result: 110 km/h
